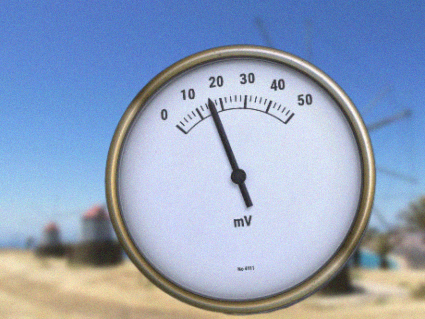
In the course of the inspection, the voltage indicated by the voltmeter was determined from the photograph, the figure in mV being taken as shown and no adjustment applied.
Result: 16 mV
